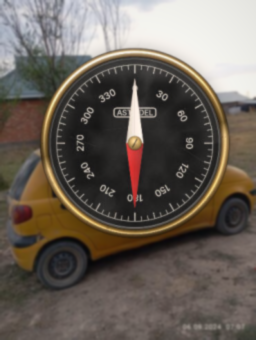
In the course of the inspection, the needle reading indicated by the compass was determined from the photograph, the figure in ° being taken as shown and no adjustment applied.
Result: 180 °
